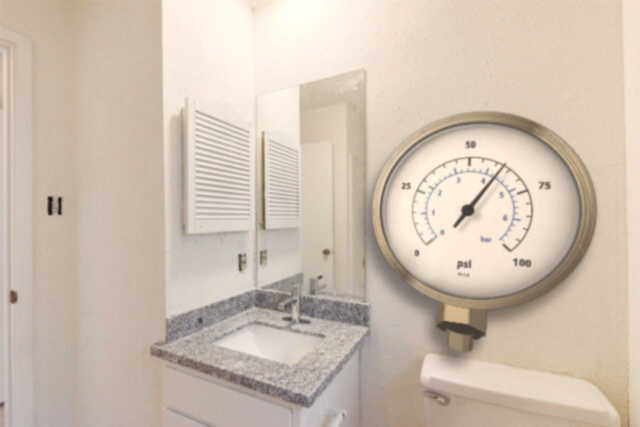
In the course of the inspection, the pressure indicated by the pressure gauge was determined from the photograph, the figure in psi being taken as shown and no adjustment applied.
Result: 62.5 psi
